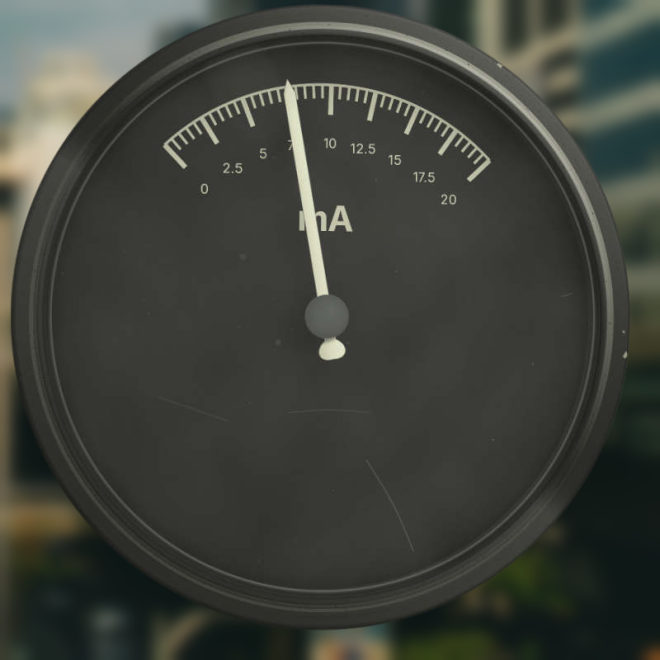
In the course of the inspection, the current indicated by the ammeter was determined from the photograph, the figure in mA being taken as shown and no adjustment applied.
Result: 7.5 mA
